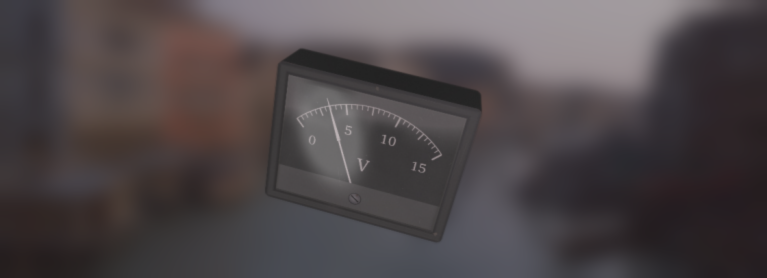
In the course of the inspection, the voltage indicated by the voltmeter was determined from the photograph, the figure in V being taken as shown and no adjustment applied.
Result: 3.5 V
